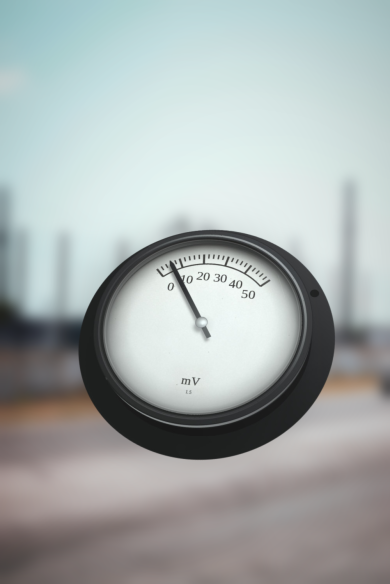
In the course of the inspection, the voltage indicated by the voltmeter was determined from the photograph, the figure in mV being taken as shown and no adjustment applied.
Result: 6 mV
